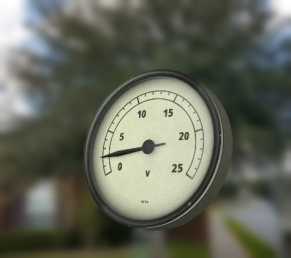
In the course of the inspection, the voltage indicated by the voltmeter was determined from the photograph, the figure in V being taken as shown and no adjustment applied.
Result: 2 V
